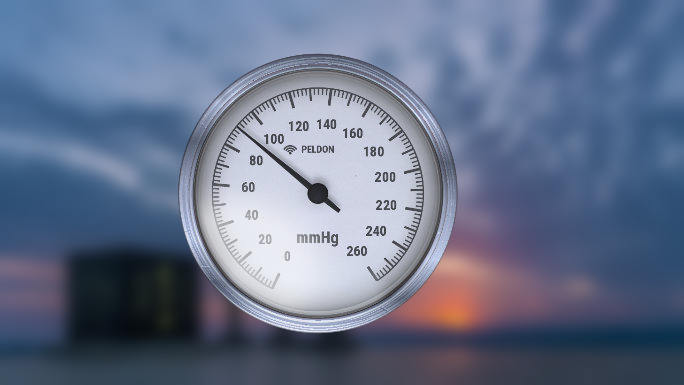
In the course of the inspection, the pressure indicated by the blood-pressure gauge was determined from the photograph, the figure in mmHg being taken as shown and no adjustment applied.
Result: 90 mmHg
